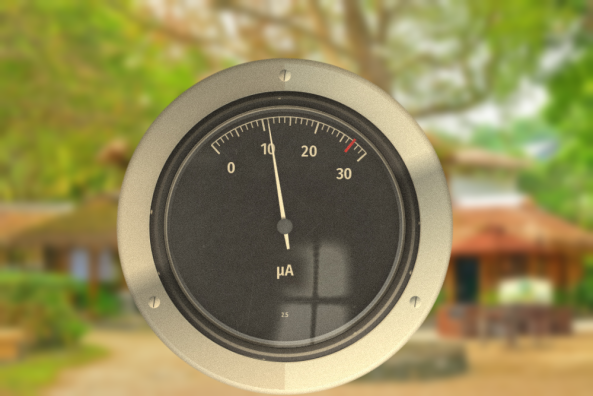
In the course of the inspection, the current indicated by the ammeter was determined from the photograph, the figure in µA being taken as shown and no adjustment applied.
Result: 11 µA
